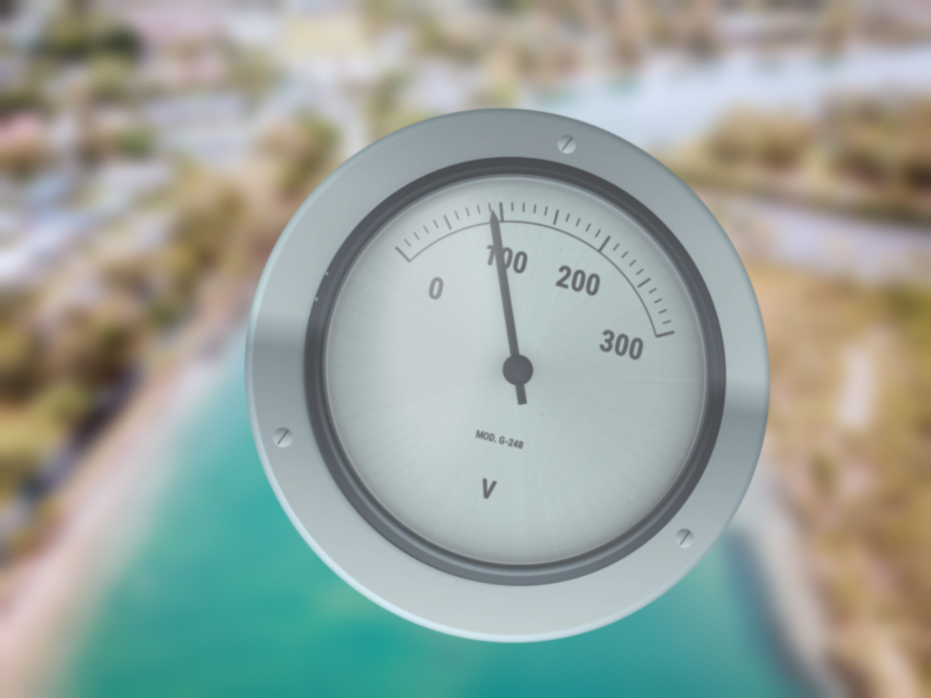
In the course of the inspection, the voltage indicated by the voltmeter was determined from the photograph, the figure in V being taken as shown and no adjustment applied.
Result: 90 V
